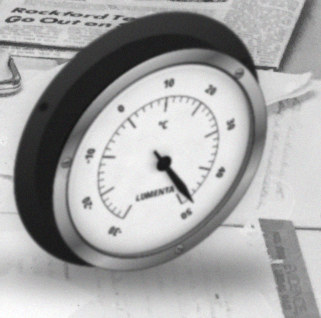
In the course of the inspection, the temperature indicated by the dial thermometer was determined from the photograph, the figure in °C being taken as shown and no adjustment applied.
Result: 48 °C
